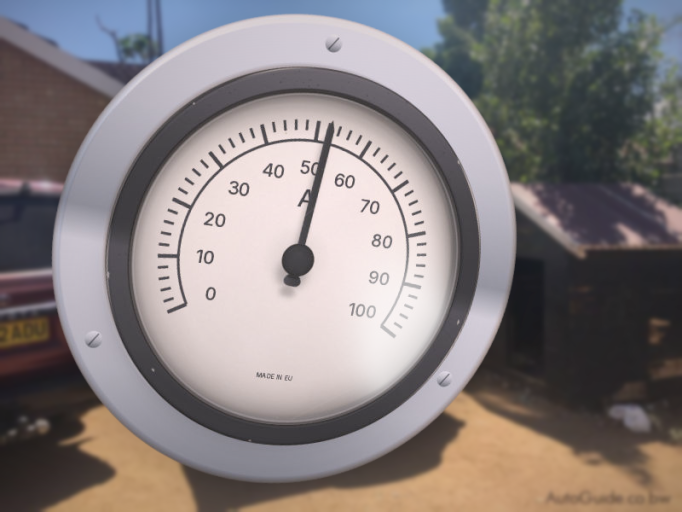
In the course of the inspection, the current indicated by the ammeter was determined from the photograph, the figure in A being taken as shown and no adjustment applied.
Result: 52 A
